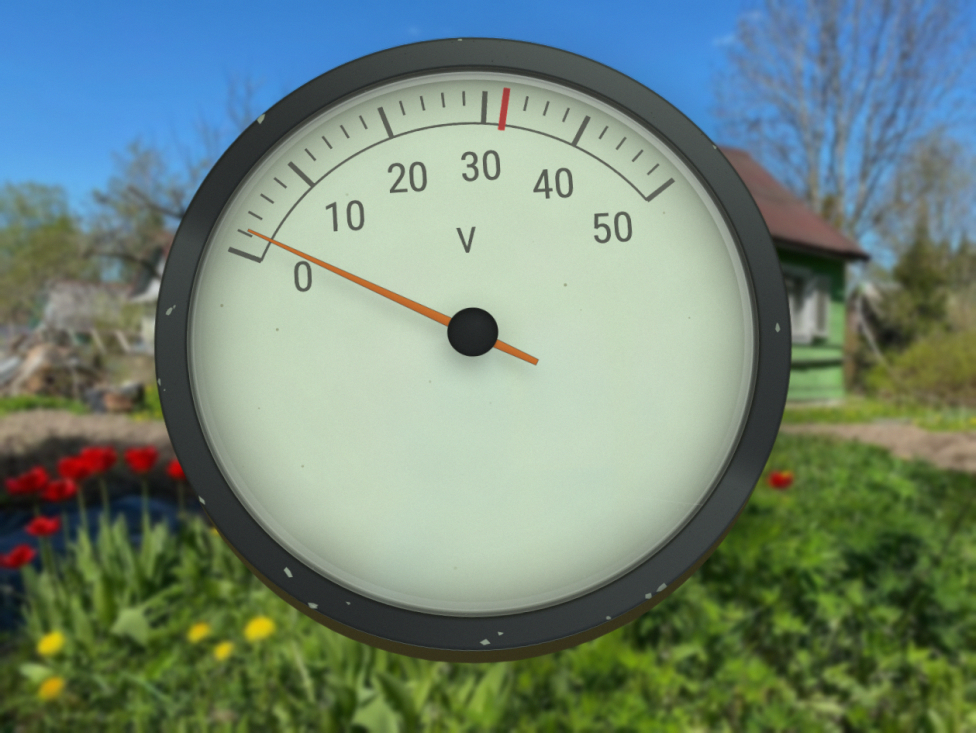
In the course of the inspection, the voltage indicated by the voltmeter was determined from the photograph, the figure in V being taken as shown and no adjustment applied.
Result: 2 V
